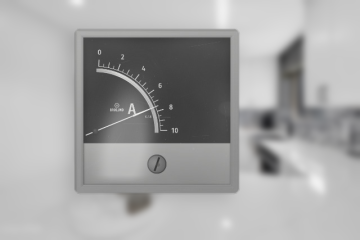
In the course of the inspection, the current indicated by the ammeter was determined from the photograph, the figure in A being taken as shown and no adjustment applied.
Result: 7.5 A
